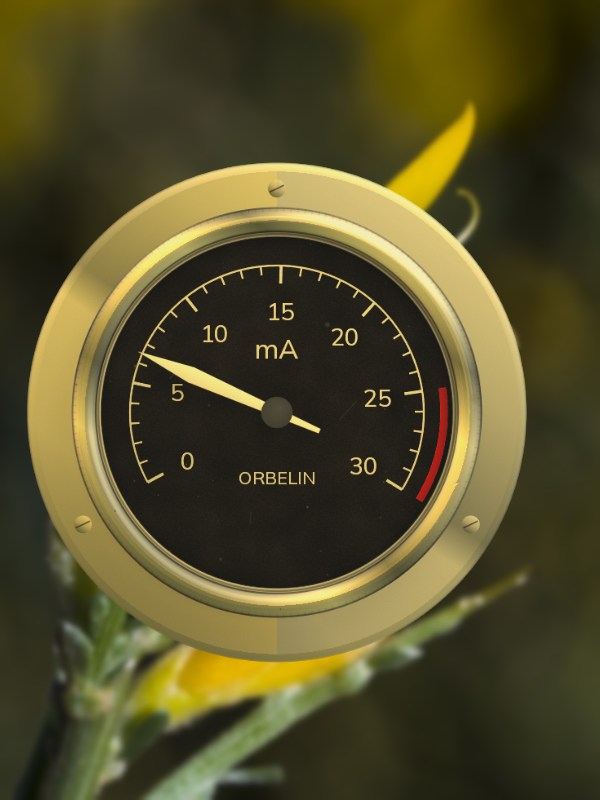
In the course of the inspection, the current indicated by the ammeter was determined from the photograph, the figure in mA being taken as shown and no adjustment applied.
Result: 6.5 mA
